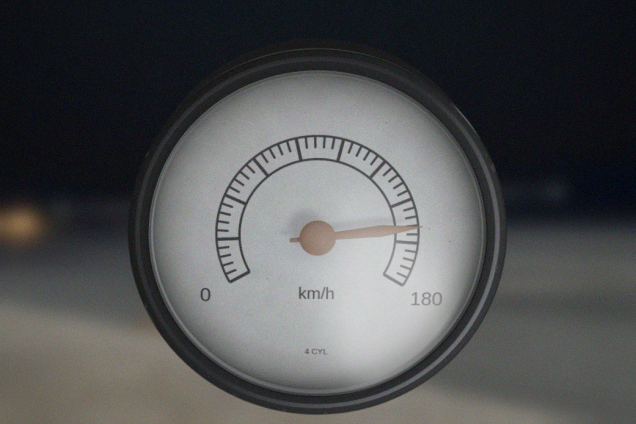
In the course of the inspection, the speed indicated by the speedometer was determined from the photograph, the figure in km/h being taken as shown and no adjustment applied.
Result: 152 km/h
